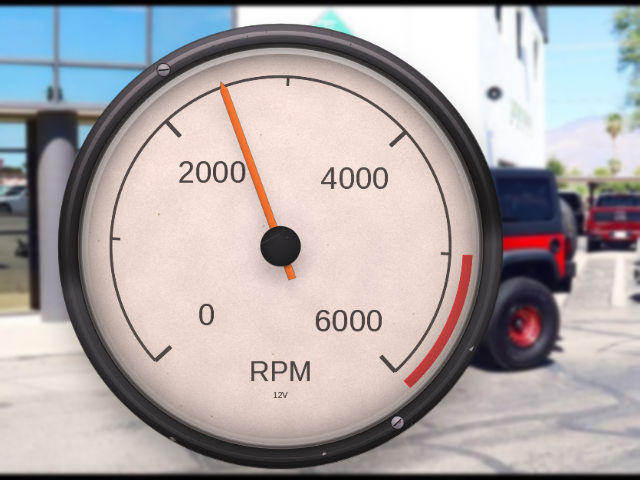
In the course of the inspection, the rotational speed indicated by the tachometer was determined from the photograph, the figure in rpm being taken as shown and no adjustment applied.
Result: 2500 rpm
